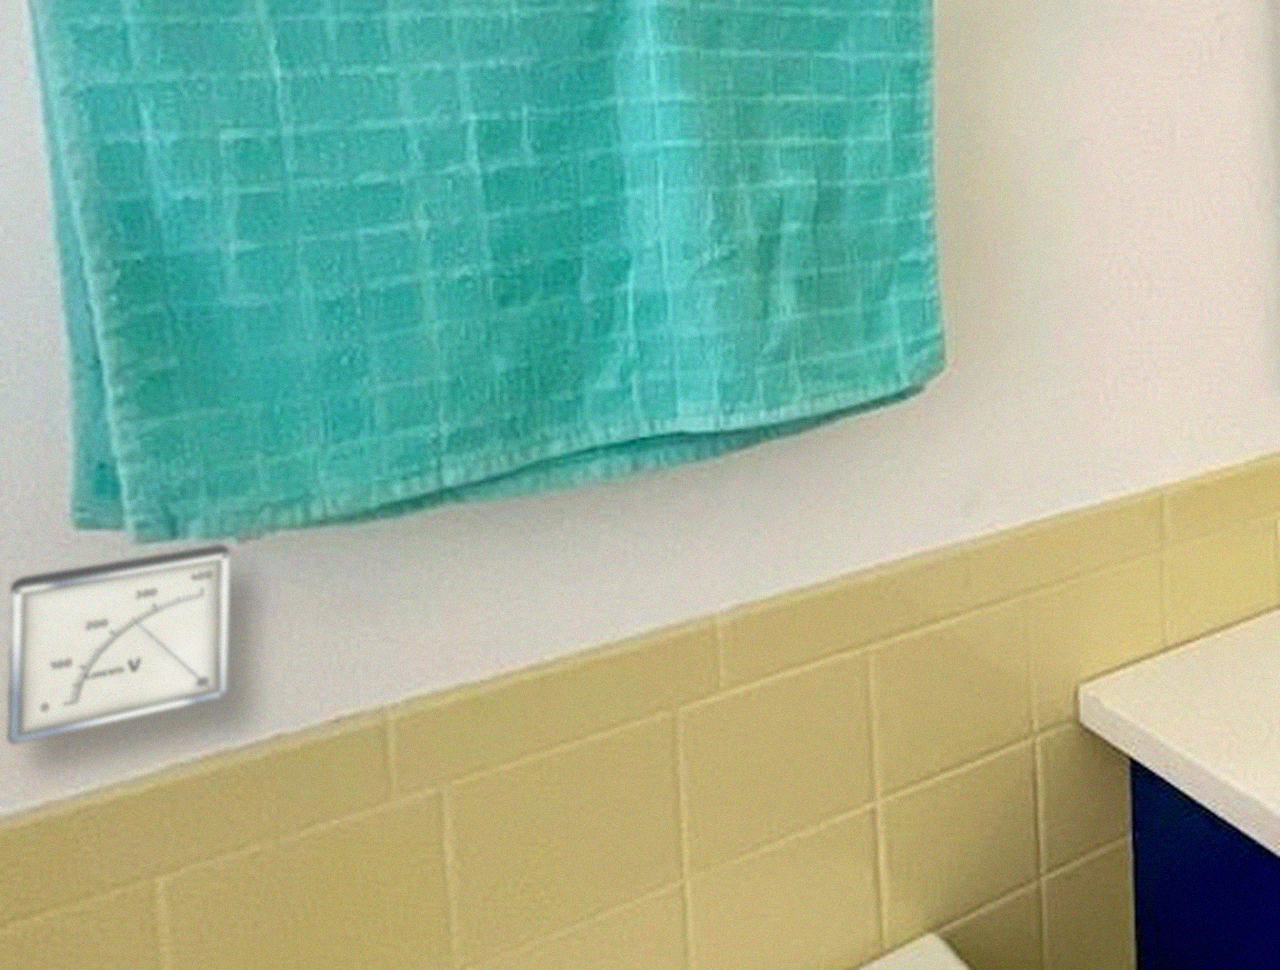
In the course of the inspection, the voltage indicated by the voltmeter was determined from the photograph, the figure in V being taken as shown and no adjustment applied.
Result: 250 V
